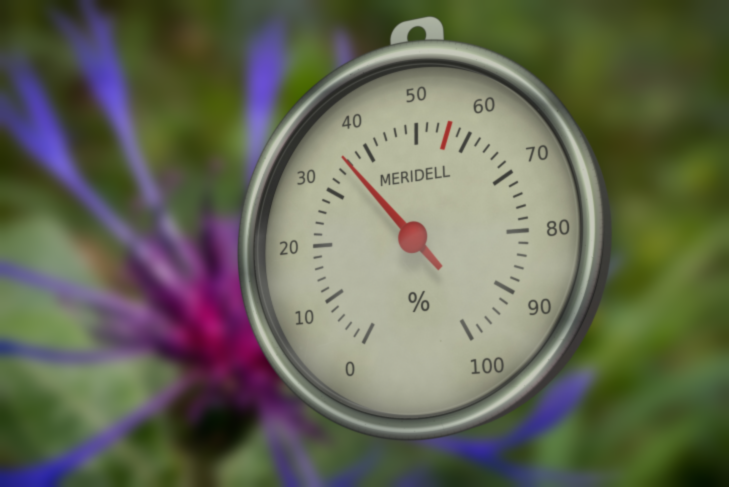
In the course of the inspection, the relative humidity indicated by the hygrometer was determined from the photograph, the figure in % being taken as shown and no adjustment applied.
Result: 36 %
